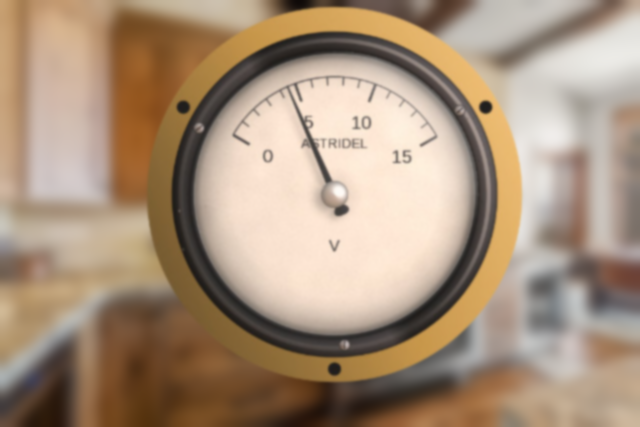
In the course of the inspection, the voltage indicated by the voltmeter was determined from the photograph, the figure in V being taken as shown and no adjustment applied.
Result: 4.5 V
